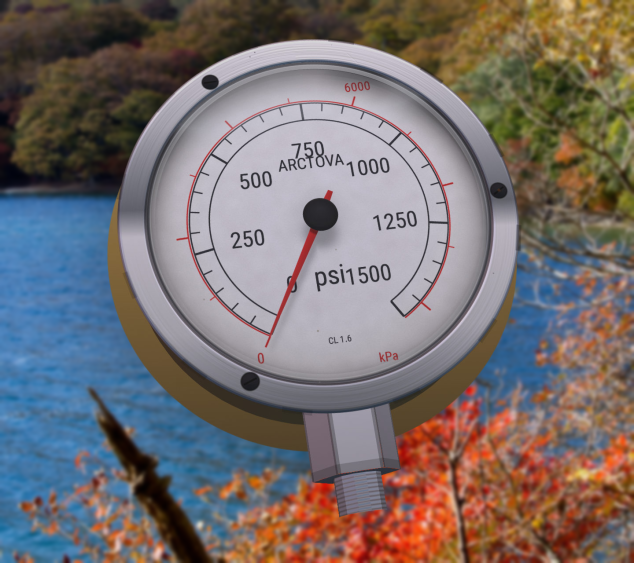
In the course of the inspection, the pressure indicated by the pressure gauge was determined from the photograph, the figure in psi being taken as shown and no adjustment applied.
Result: 0 psi
